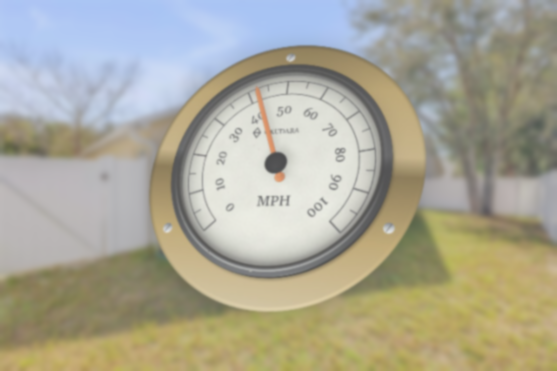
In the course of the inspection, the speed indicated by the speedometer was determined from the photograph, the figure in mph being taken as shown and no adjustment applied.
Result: 42.5 mph
